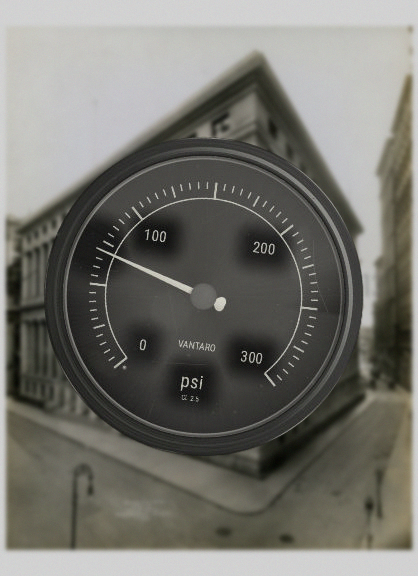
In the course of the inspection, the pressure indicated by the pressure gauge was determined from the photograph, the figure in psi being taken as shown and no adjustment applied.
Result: 70 psi
